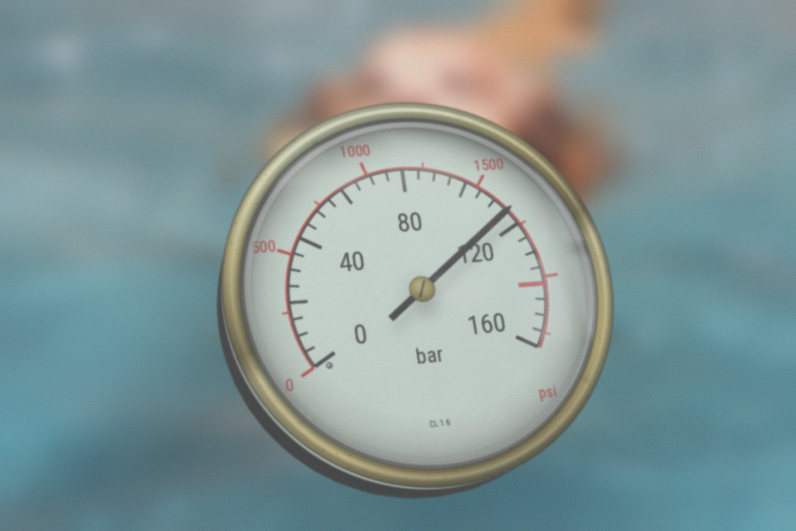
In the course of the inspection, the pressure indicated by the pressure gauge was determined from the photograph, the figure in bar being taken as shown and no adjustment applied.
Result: 115 bar
